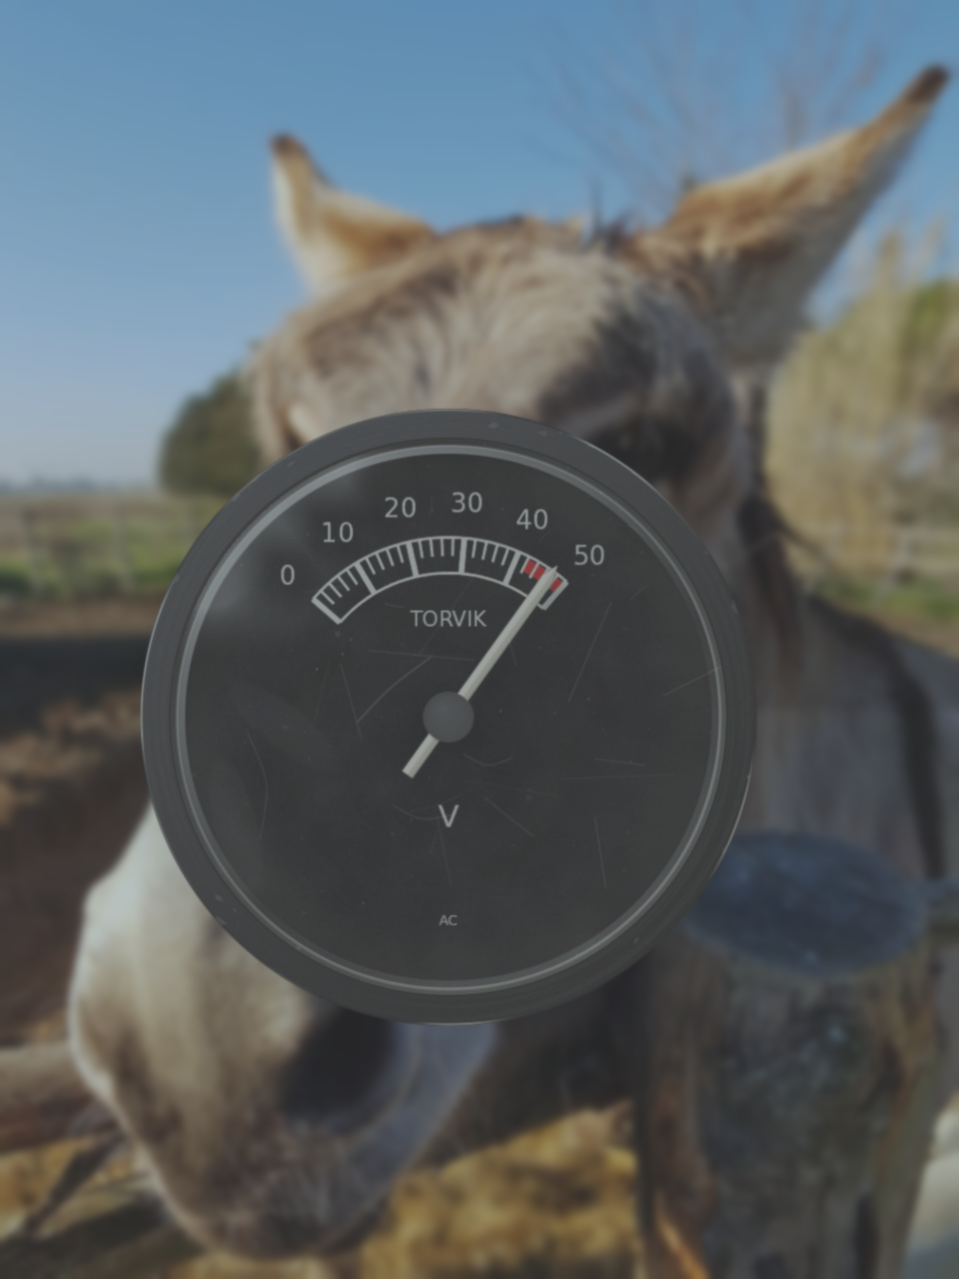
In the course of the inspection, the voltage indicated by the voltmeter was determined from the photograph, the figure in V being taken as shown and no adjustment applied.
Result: 47 V
